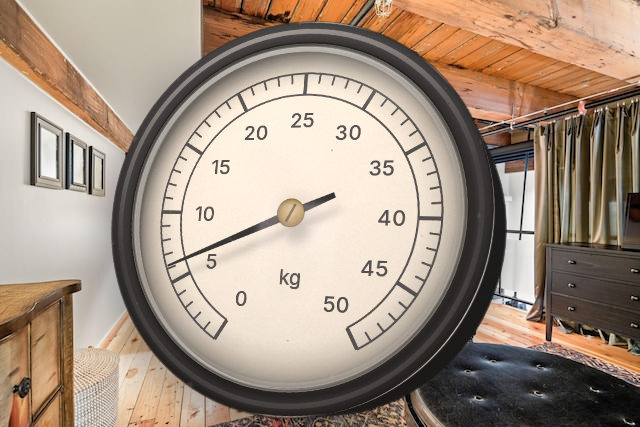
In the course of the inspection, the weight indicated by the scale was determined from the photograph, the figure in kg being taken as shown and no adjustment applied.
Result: 6 kg
